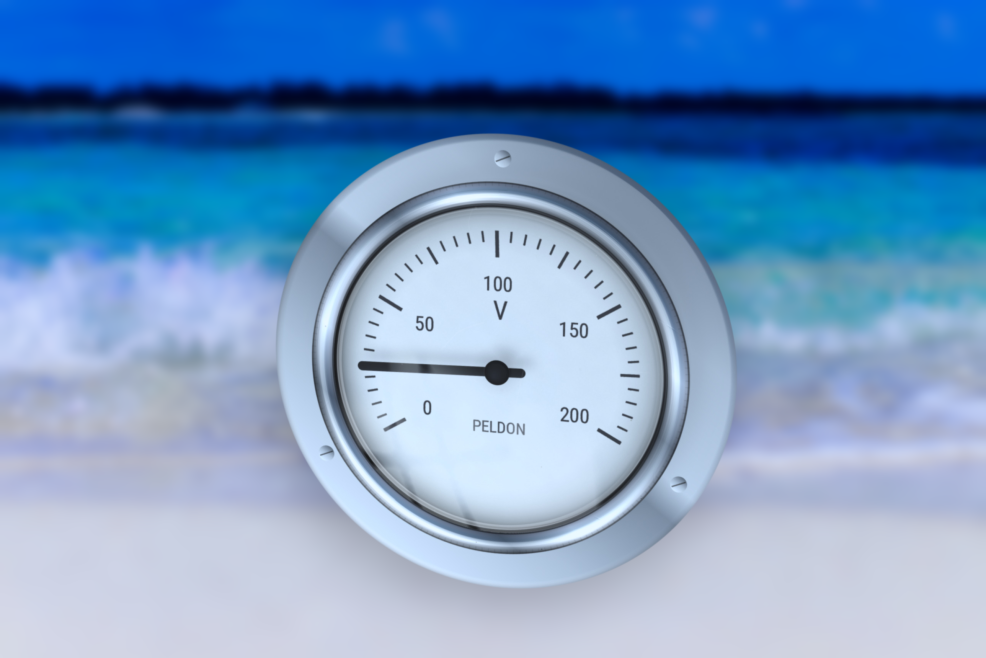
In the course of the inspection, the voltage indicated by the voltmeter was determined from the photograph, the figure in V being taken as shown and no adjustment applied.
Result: 25 V
